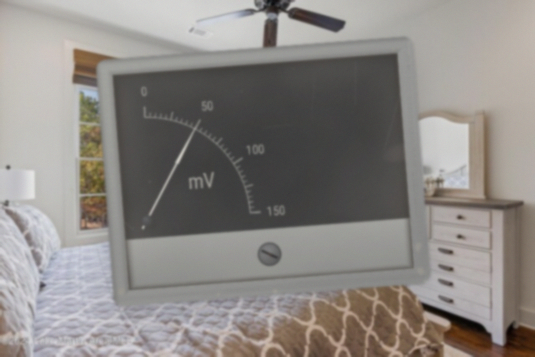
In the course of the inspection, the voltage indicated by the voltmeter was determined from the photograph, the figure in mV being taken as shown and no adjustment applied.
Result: 50 mV
